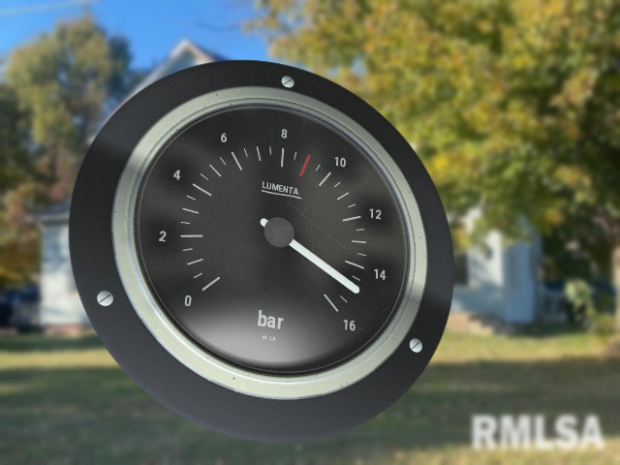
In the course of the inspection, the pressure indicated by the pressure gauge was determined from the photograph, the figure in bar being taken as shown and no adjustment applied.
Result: 15 bar
